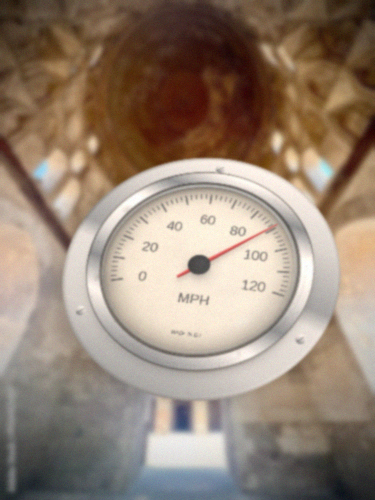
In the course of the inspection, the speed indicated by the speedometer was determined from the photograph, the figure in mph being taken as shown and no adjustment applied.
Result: 90 mph
